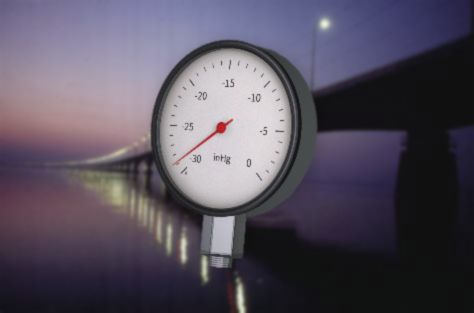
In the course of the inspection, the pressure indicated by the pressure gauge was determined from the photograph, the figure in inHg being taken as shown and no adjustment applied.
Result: -29 inHg
